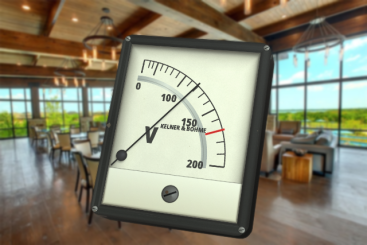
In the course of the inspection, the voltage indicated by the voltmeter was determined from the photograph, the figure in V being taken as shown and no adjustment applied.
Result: 120 V
